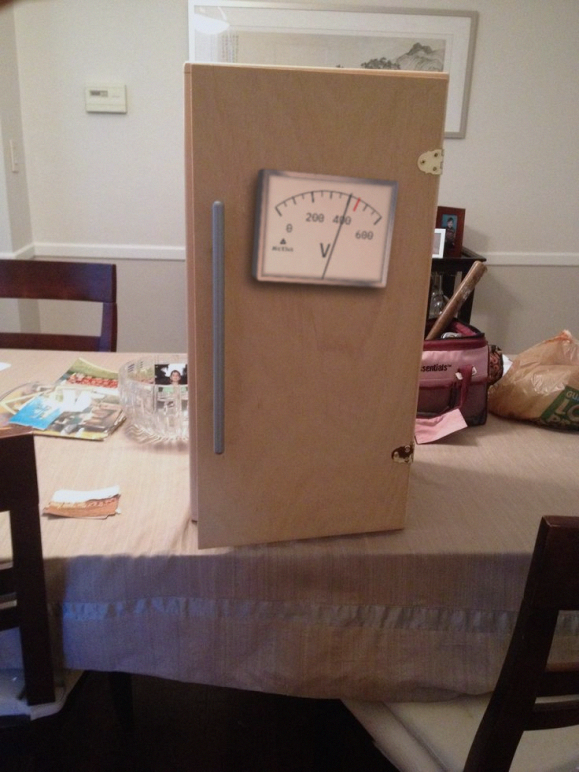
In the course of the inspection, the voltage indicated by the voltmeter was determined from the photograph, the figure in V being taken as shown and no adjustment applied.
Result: 400 V
